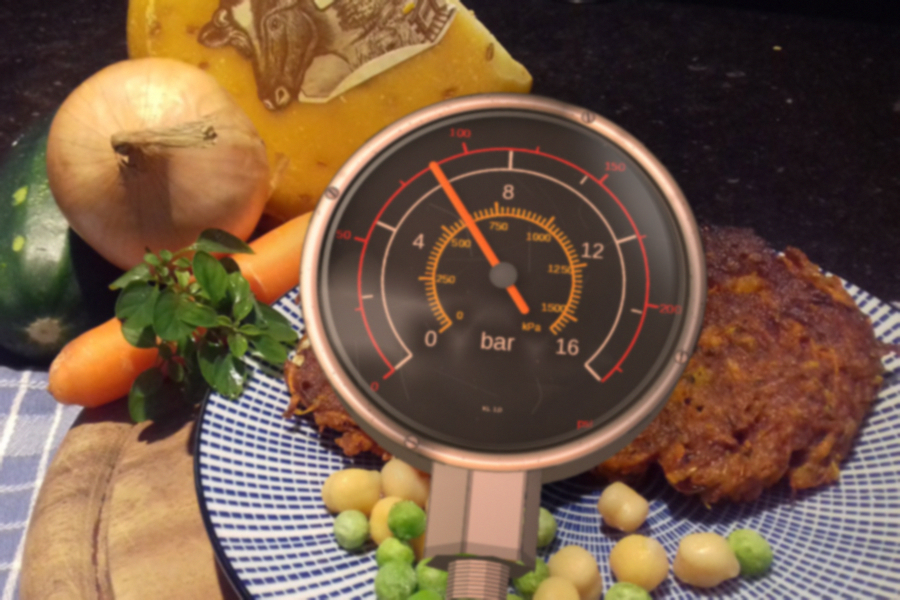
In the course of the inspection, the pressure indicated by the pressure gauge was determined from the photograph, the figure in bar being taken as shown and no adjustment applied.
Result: 6 bar
